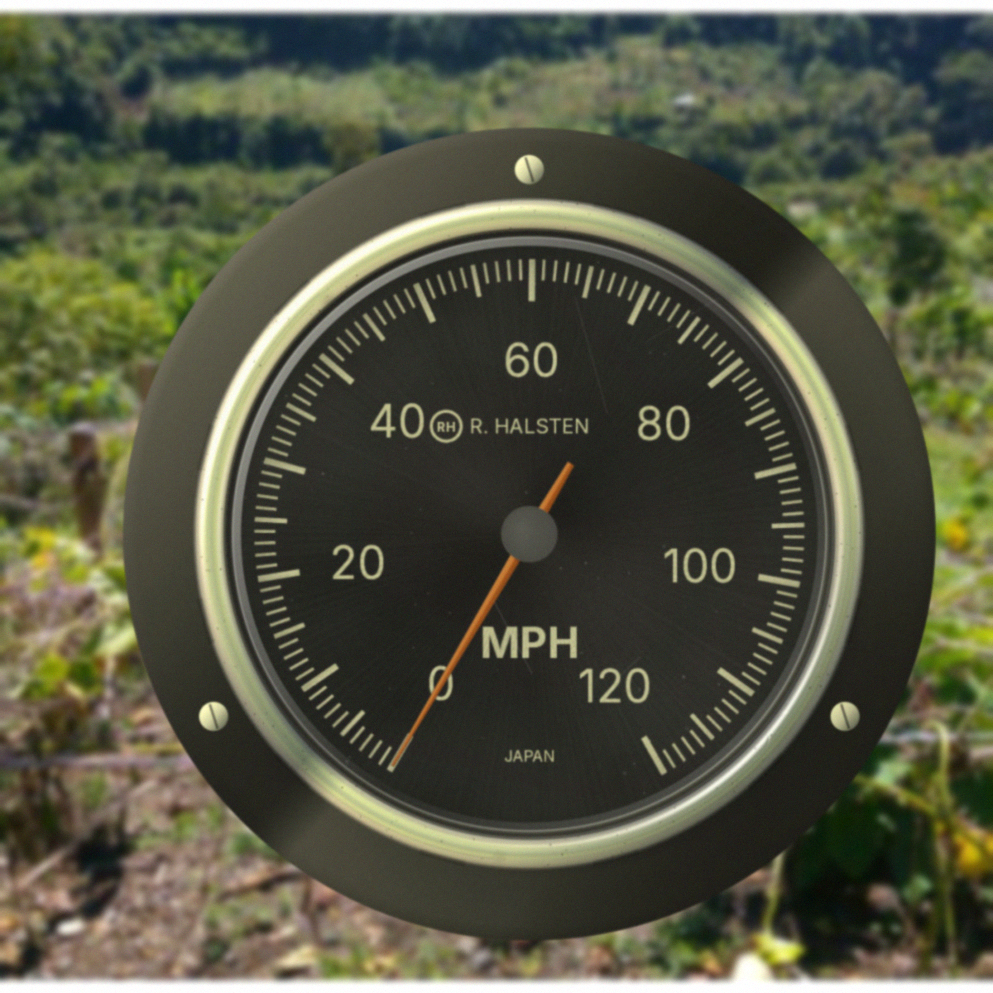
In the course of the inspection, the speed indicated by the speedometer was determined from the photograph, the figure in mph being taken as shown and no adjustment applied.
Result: 0 mph
